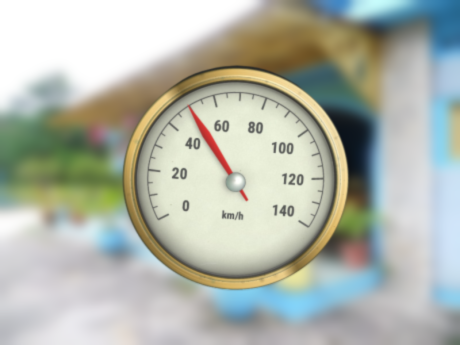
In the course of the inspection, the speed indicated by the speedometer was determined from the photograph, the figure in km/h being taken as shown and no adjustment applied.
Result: 50 km/h
